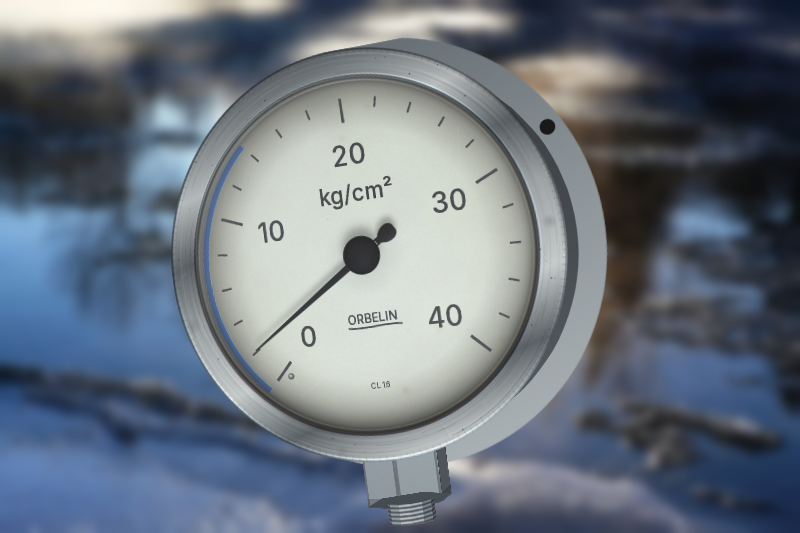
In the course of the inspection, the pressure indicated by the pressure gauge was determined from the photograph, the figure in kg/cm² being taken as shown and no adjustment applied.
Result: 2 kg/cm²
